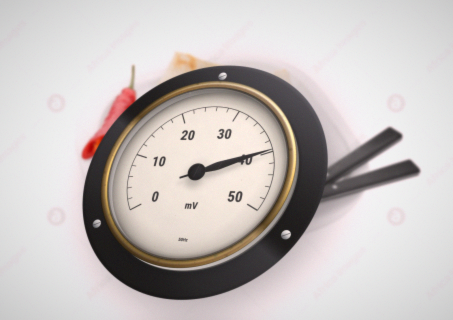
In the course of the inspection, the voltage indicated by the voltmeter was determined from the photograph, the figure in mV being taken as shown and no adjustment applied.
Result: 40 mV
